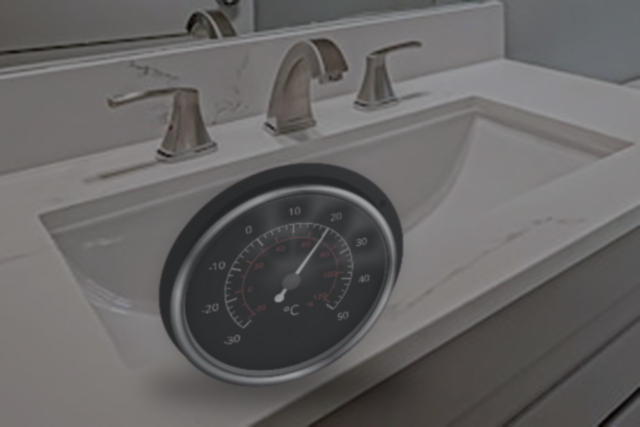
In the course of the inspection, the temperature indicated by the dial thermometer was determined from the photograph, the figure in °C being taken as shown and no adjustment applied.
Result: 20 °C
